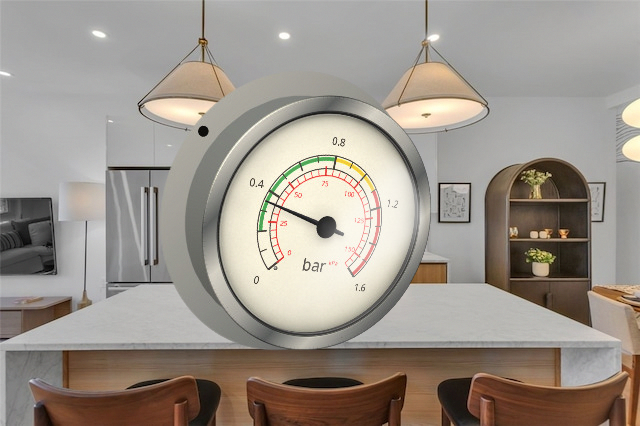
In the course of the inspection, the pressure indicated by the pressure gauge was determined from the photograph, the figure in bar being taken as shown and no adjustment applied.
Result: 0.35 bar
